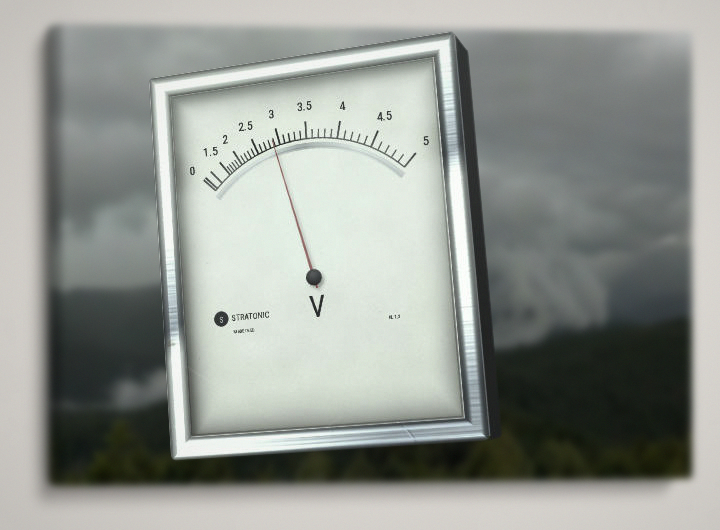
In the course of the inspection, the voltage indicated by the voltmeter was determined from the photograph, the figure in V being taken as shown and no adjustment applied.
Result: 2.9 V
